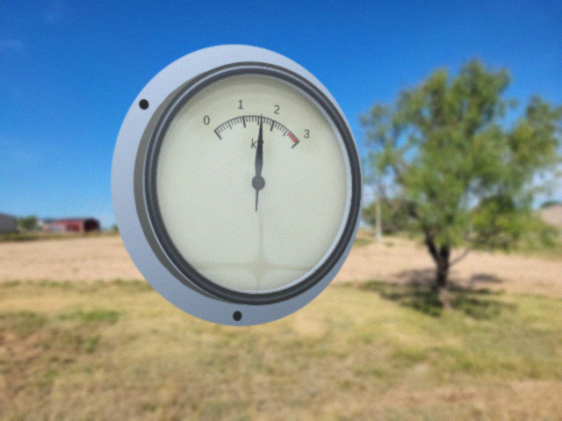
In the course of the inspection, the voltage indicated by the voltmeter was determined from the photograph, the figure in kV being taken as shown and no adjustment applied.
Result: 1.5 kV
